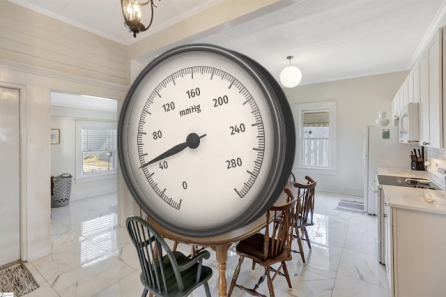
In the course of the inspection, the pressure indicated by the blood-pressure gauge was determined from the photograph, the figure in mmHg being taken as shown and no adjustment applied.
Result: 50 mmHg
